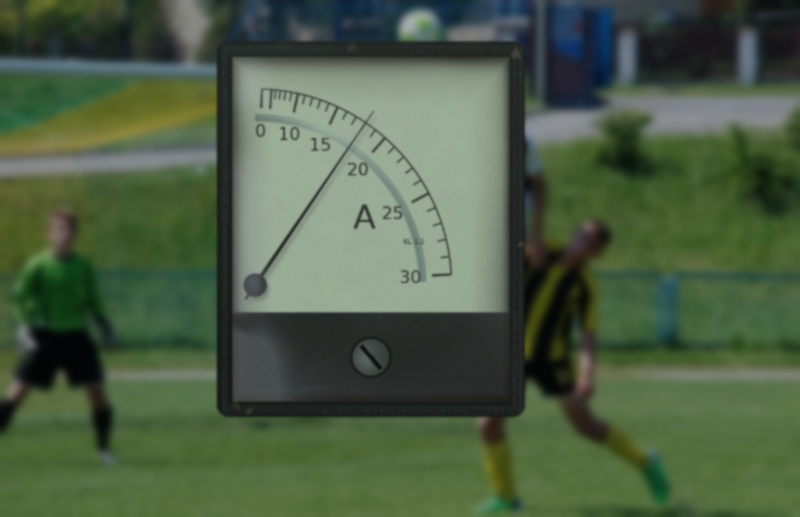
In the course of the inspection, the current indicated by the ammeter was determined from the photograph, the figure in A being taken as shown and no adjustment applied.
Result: 18 A
